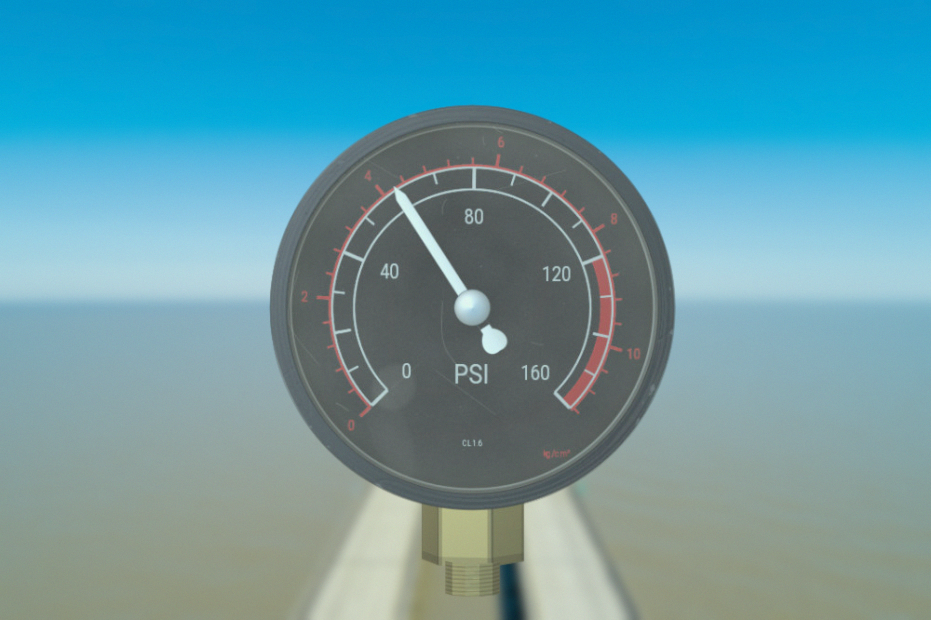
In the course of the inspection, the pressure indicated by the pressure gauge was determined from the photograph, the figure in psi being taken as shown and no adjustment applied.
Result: 60 psi
